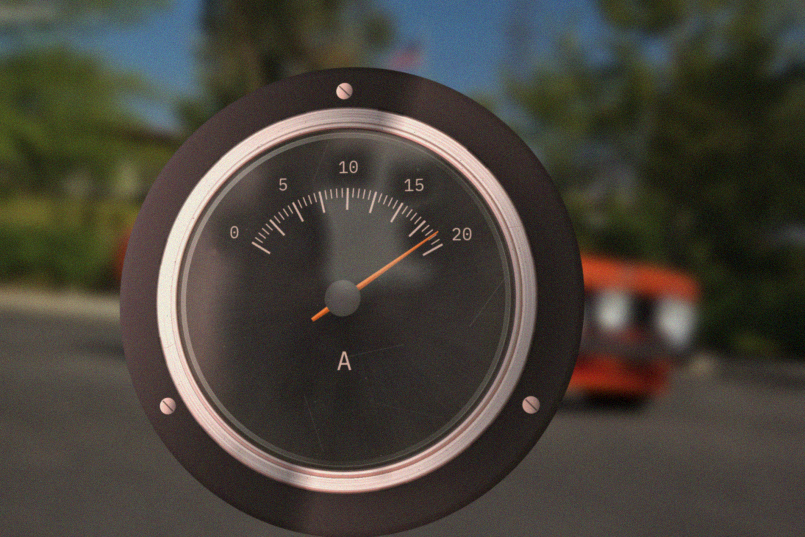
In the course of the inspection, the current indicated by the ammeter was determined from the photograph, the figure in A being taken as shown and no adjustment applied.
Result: 19 A
